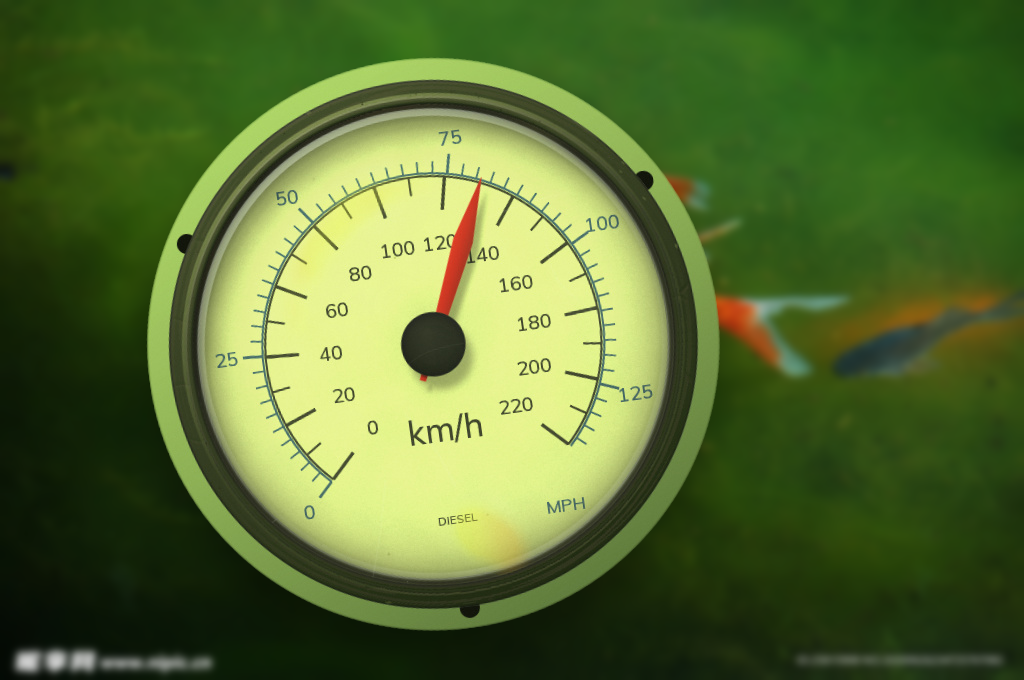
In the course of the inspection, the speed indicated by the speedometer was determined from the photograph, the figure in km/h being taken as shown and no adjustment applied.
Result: 130 km/h
